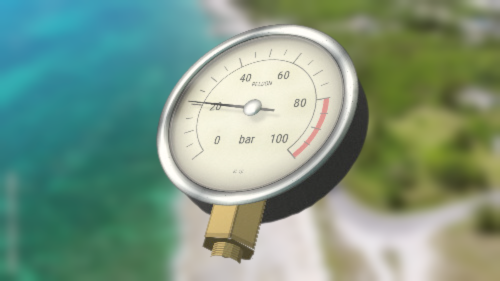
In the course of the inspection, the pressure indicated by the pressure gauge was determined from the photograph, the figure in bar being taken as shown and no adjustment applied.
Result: 20 bar
